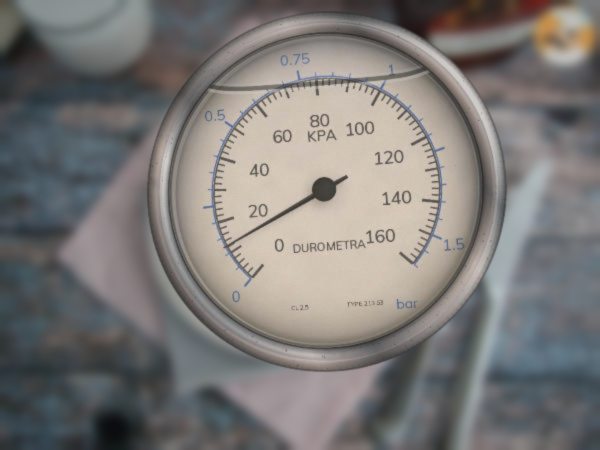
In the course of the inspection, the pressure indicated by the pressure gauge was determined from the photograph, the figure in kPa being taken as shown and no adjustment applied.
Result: 12 kPa
